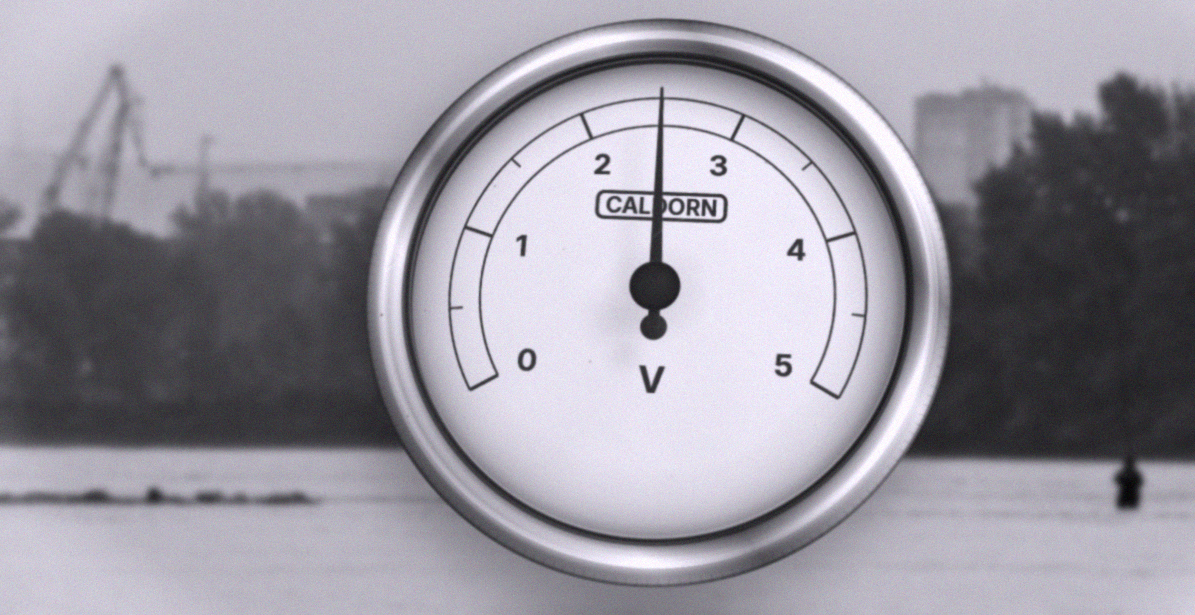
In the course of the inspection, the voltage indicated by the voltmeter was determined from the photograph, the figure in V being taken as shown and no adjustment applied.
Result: 2.5 V
